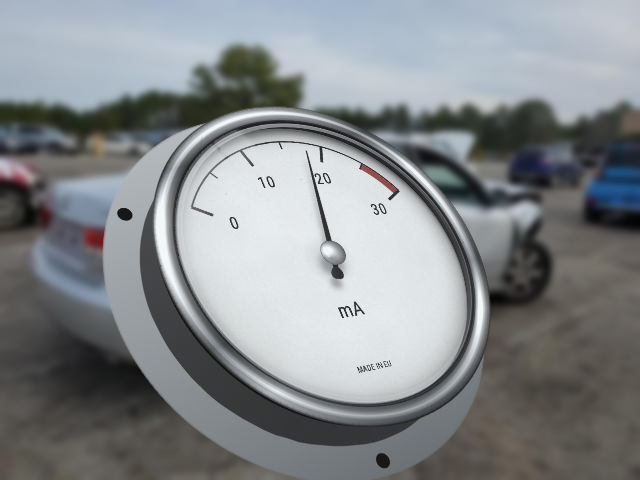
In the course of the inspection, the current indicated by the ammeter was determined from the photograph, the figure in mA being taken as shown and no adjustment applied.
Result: 17.5 mA
